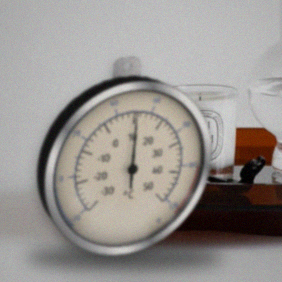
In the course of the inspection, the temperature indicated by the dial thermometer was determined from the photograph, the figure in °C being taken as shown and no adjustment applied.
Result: 10 °C
